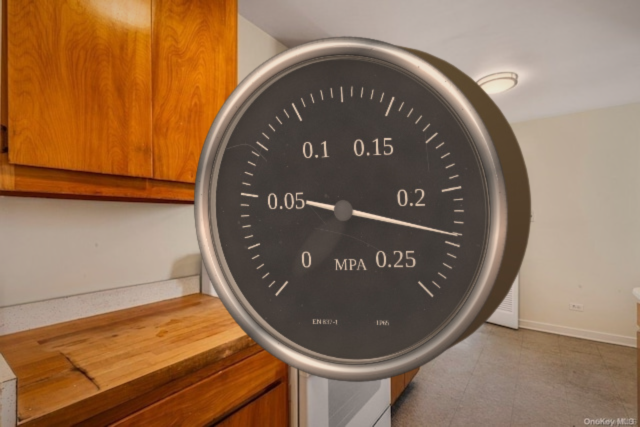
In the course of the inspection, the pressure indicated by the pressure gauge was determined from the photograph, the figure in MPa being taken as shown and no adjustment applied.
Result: 0.22 MPa
